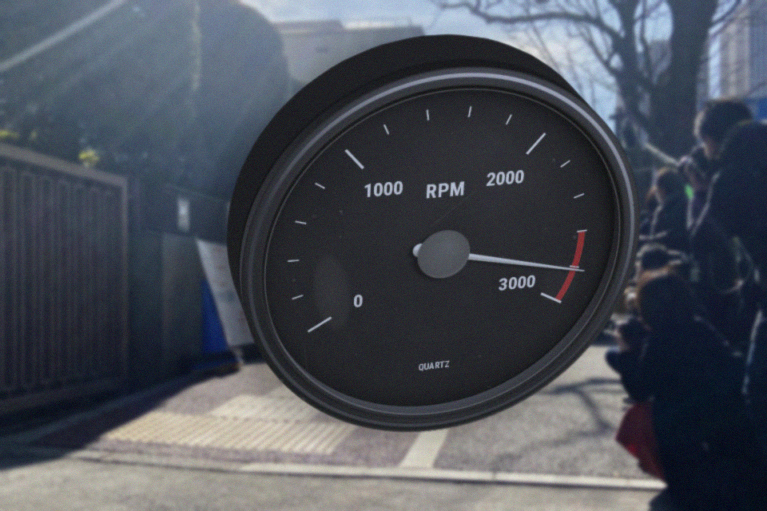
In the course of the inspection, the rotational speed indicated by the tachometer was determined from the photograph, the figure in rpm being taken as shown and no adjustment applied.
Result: 2800 rpm
